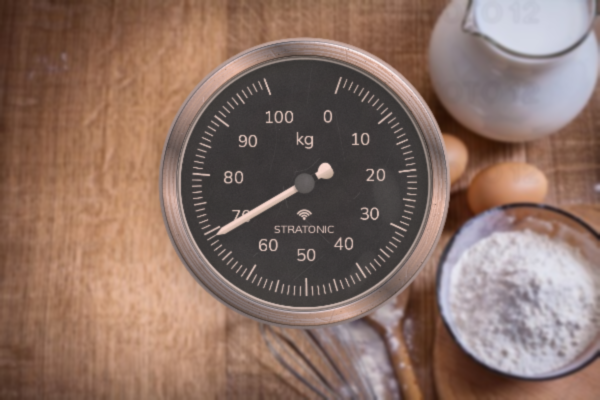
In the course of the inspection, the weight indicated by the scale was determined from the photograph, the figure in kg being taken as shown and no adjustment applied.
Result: 69 kg
